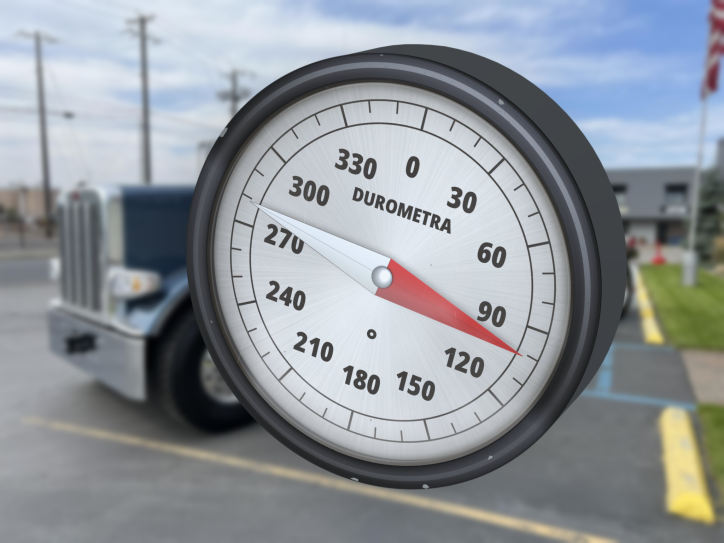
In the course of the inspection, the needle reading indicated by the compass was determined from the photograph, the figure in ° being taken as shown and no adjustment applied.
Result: 100 °
